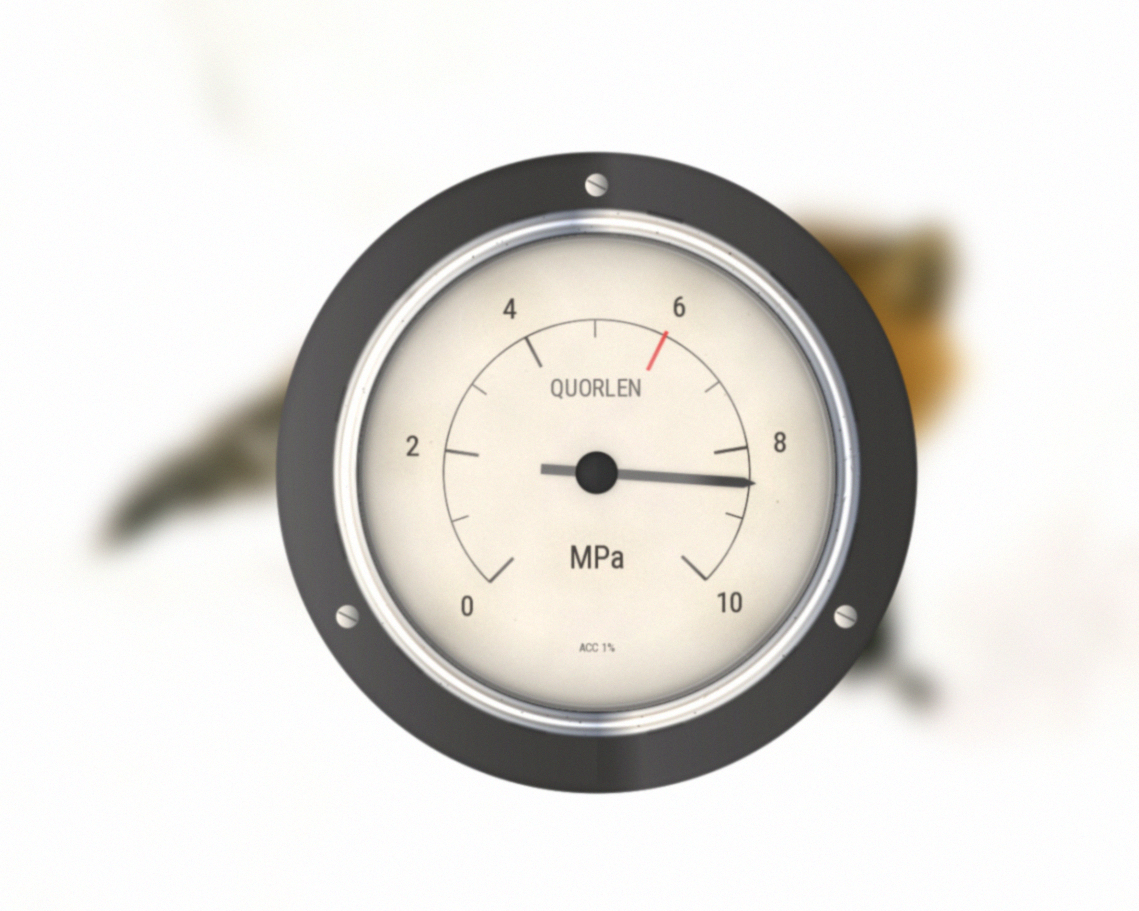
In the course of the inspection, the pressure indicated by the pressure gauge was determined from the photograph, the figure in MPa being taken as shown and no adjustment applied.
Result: 8.5 MPa
